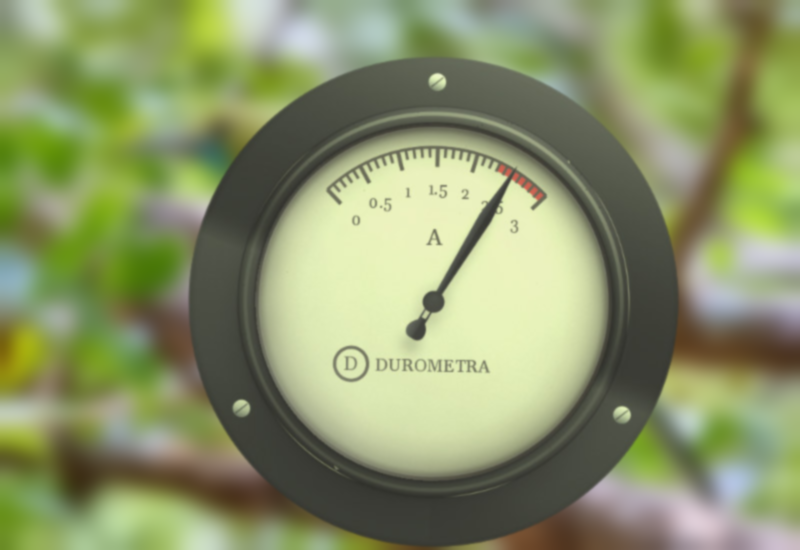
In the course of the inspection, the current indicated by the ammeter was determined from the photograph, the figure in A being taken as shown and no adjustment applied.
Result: 2.5 A
